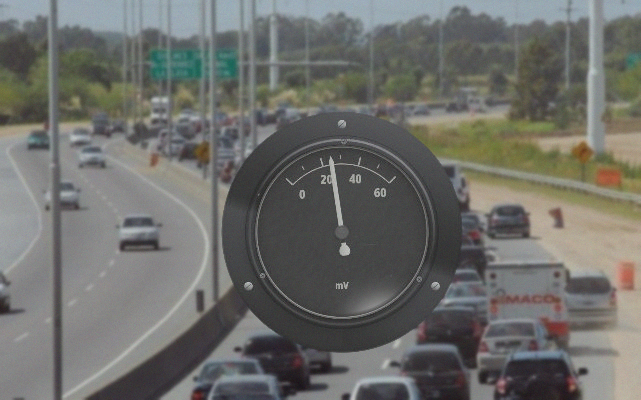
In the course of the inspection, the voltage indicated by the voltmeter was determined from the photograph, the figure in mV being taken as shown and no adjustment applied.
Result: 25 mV
